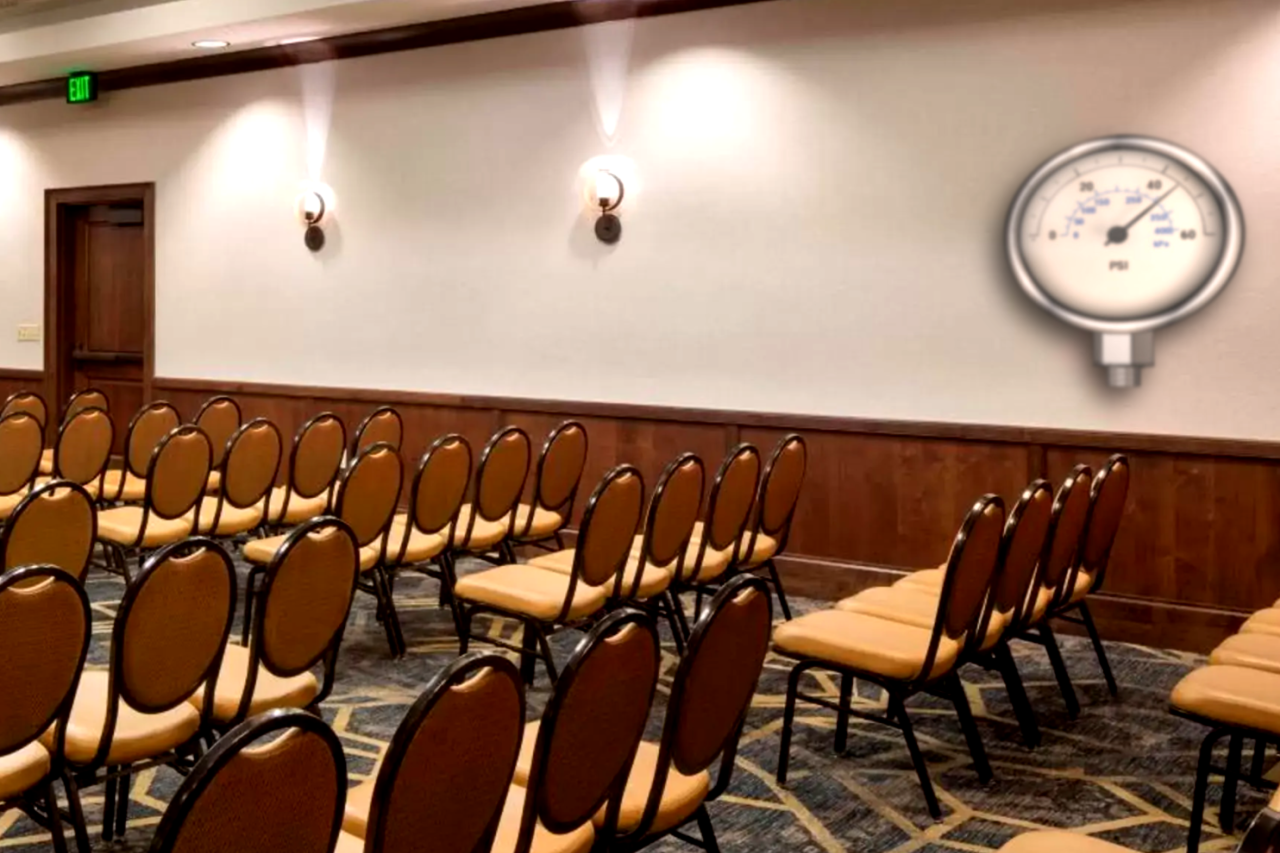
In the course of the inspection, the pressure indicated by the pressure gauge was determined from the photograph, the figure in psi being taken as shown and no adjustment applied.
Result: 45 psi
